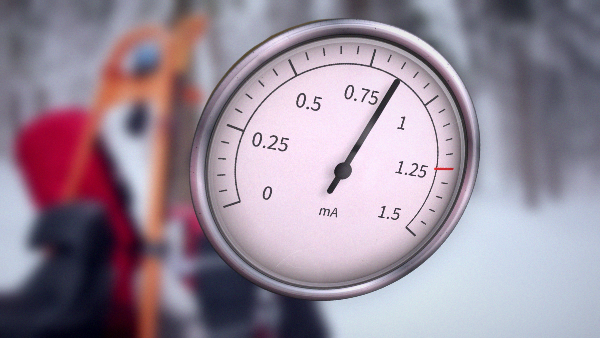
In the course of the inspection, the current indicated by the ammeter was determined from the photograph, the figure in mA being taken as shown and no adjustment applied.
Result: 0.85 mA
